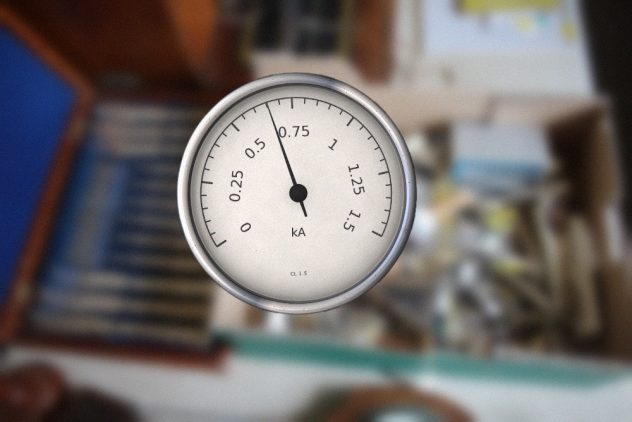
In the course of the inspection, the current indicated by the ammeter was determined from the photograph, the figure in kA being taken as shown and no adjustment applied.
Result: 0.65 kA
